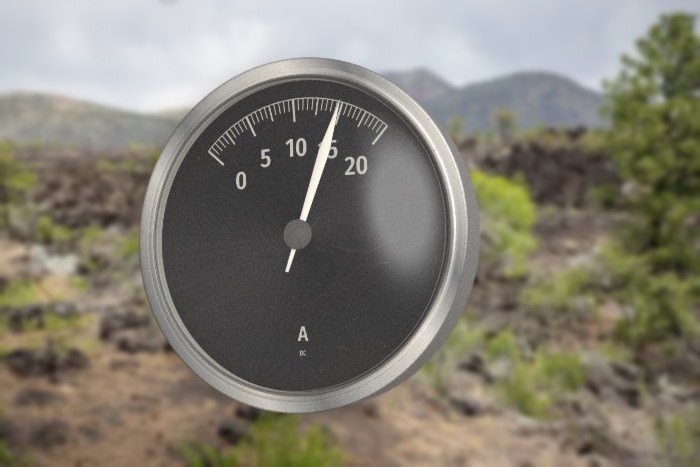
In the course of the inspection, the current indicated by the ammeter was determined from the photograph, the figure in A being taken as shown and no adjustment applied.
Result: 15 A
